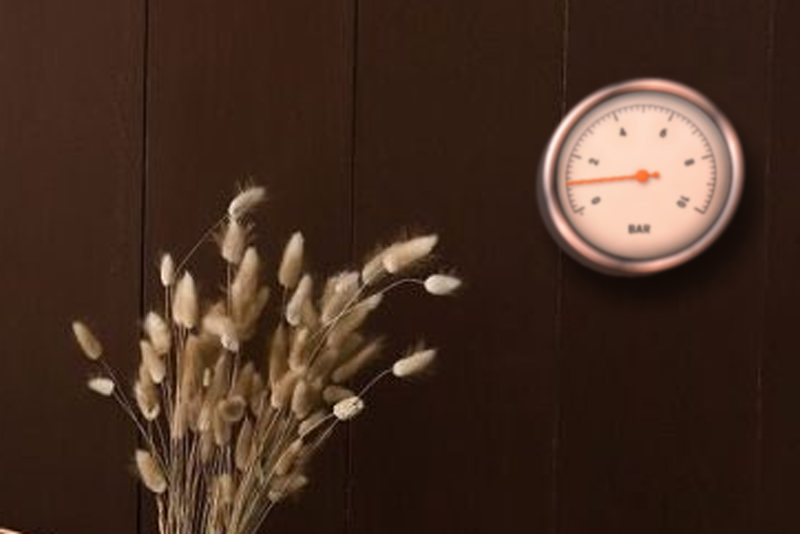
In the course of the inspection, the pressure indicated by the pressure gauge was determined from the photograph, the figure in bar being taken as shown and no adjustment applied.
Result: 1 bar
